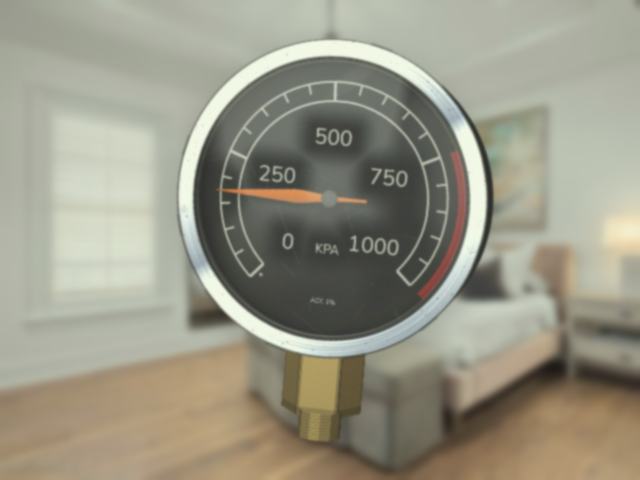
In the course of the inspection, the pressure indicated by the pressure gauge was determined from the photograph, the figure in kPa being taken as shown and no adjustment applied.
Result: 175 kPa
